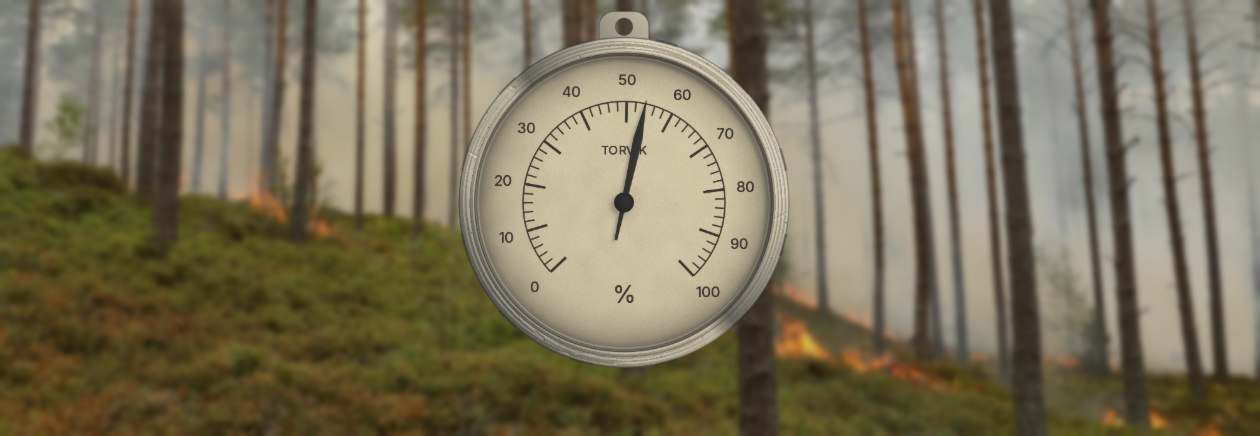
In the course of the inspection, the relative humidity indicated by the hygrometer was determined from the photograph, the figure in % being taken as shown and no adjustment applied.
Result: 54 %
